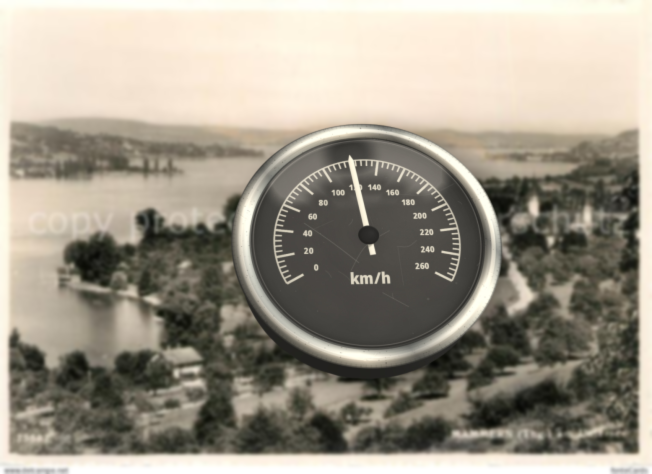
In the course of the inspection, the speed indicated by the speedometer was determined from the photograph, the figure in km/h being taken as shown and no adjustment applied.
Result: 120 km/h
